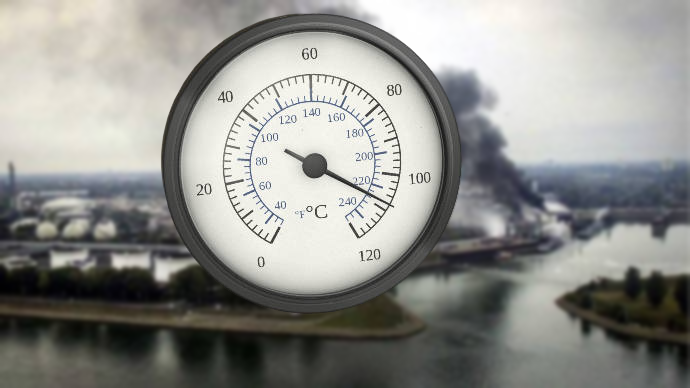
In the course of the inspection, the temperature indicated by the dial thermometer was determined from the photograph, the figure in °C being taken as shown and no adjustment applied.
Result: 108 °C
